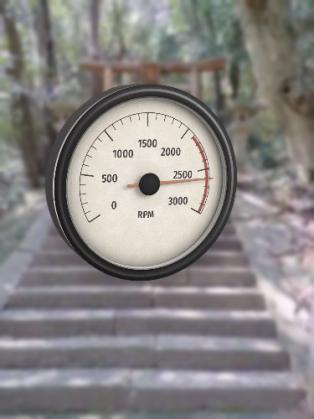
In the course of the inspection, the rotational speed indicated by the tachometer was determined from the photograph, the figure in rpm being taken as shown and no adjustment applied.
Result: 2600 rpm
